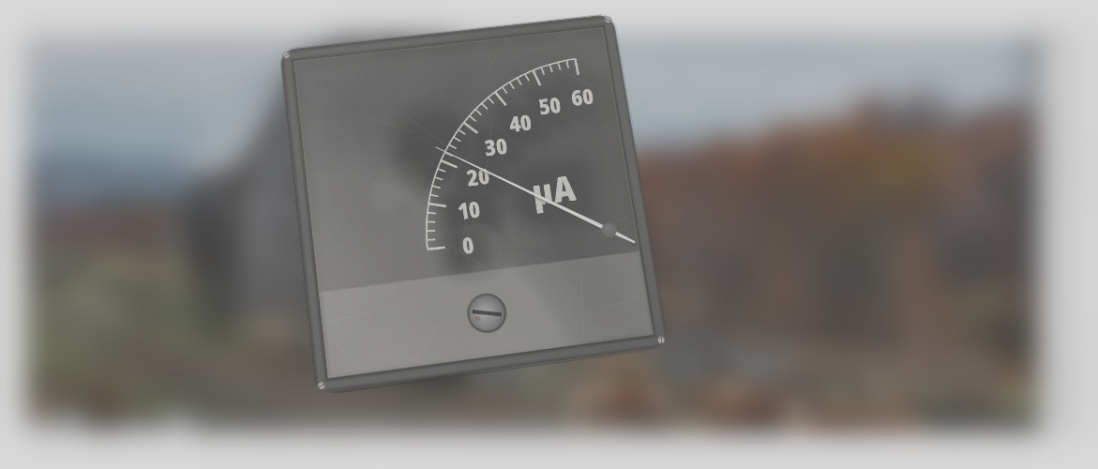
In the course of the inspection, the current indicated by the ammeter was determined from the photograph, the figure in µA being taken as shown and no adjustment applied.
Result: 22 µA
